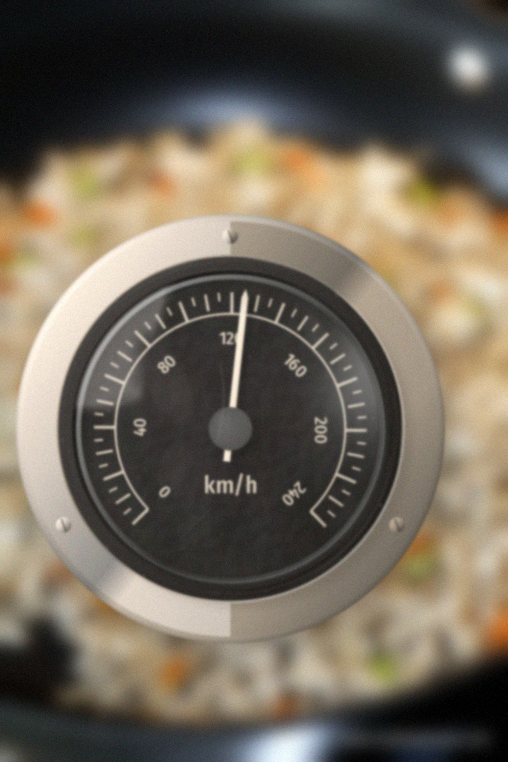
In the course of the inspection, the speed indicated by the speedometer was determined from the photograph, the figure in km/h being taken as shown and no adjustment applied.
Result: 125 km/h
